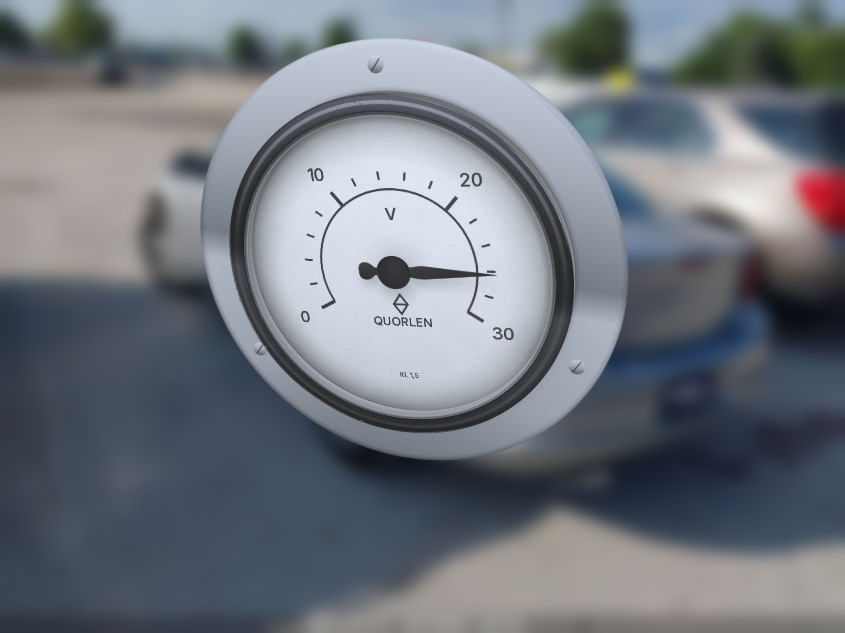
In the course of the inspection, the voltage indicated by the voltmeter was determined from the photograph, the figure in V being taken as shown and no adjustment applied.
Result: 26 V
